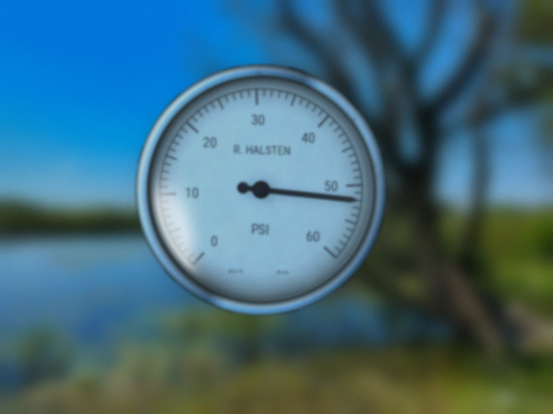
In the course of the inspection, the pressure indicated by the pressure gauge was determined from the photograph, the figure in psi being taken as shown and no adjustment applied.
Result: 52 psi
